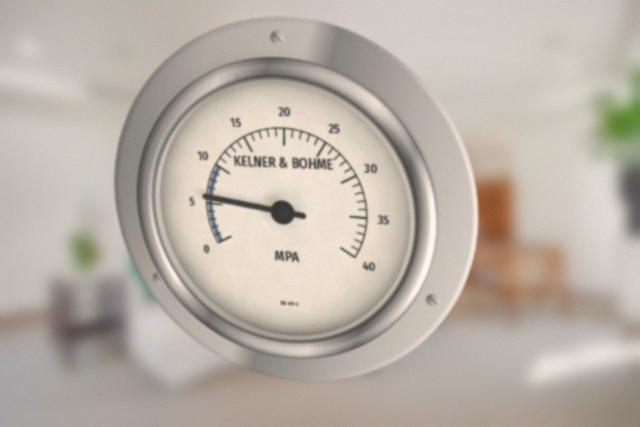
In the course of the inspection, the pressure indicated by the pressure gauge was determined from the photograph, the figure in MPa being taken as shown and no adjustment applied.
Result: 6 MPa
